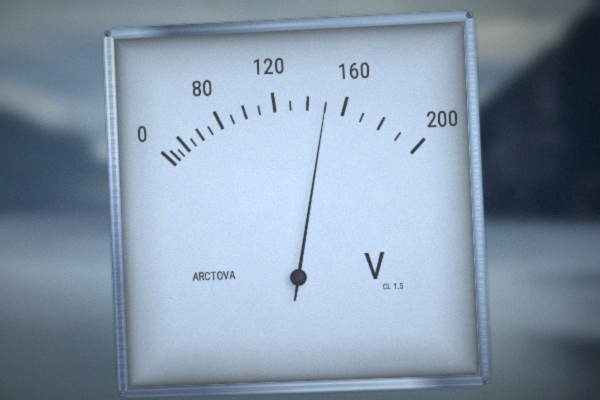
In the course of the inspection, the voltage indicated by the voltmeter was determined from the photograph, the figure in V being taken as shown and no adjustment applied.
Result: 150 V
